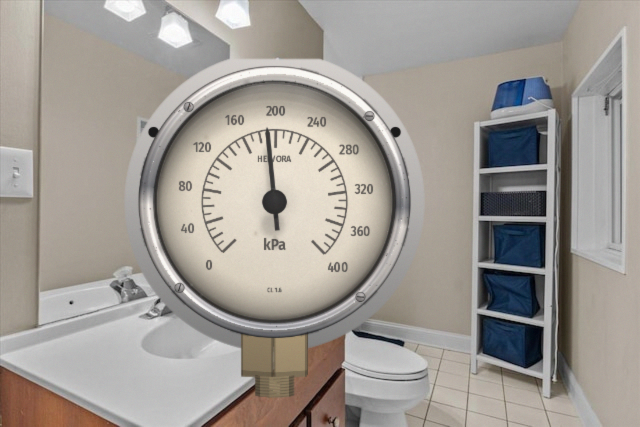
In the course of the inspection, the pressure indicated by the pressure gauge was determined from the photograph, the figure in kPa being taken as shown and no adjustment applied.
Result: 190 kPa
